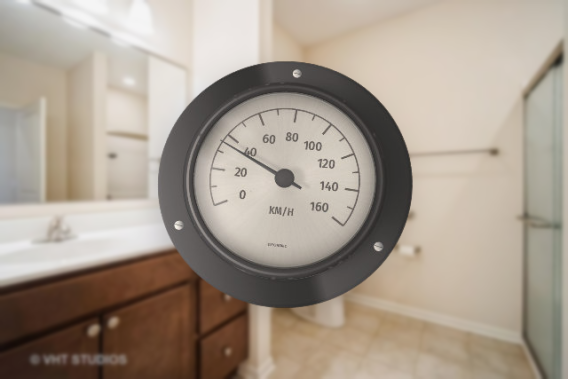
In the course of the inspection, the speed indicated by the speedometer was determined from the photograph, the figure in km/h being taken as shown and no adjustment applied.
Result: 35 km/h
